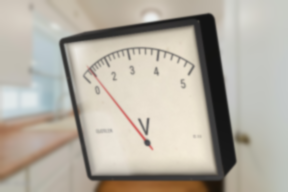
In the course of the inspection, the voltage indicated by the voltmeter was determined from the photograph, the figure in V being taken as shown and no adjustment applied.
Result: 1 V
